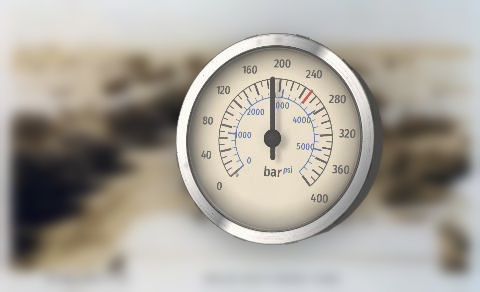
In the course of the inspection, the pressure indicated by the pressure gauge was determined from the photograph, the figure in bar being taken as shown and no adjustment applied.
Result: 190 bar
